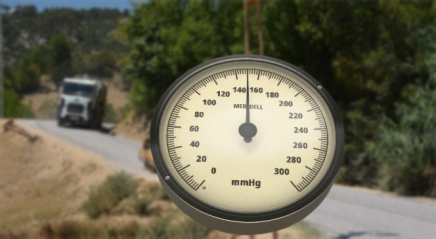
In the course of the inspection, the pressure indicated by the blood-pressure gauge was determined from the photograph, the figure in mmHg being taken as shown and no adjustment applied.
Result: 150 mmHg
